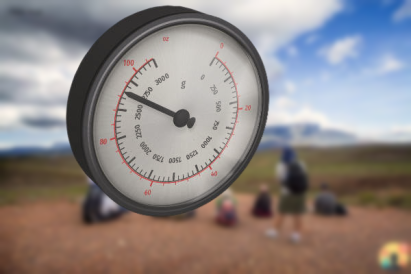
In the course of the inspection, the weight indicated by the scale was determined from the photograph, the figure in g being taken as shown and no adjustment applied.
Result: 2650 g
